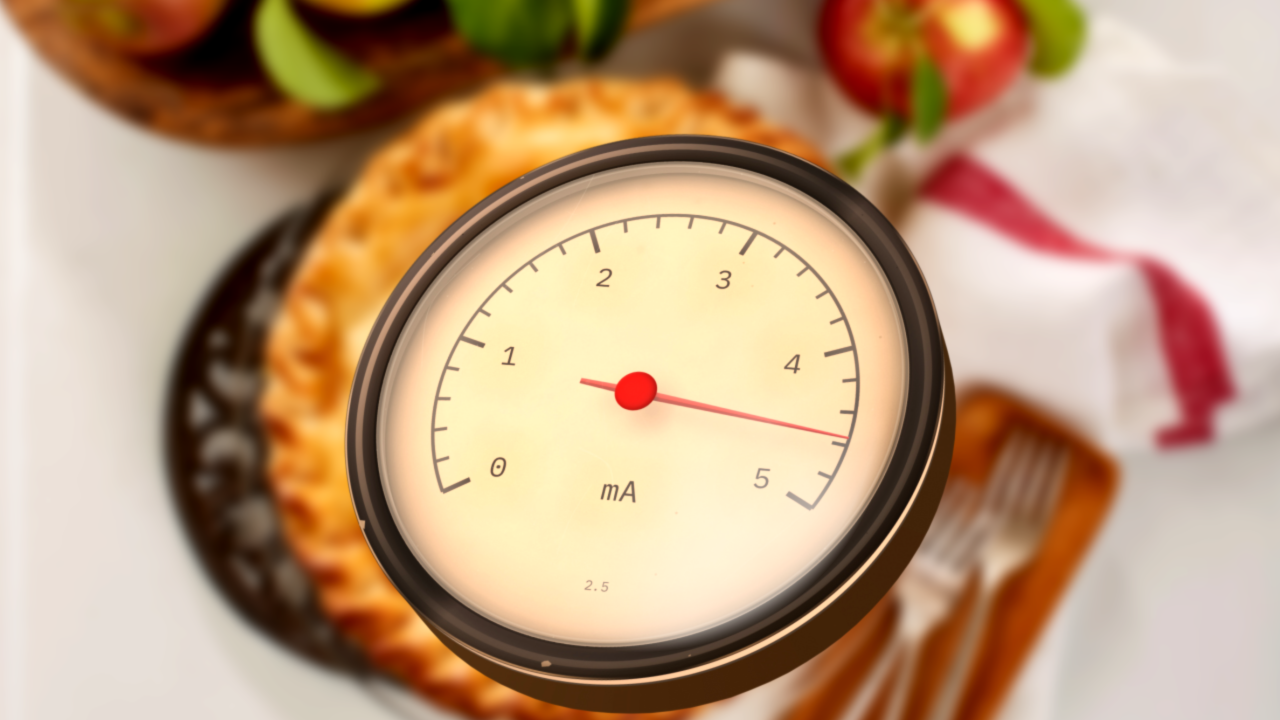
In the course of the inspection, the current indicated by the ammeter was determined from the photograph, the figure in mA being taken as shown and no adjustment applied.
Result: 4.6 mA
